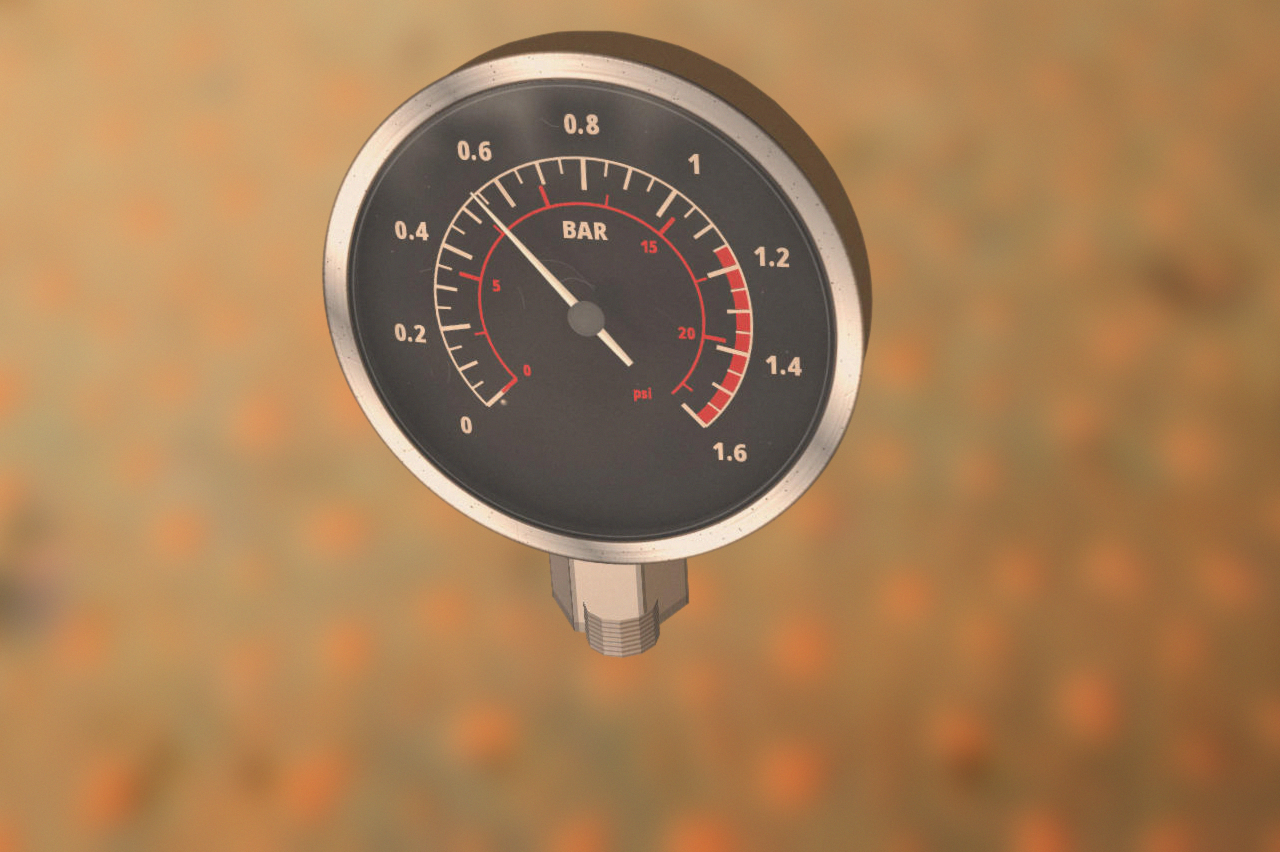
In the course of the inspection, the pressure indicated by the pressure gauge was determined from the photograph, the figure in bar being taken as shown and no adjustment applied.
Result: 0.55 bar
